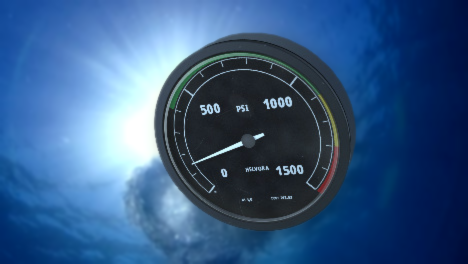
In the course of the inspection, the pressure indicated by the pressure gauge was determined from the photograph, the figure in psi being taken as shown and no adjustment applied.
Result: 150 psi
